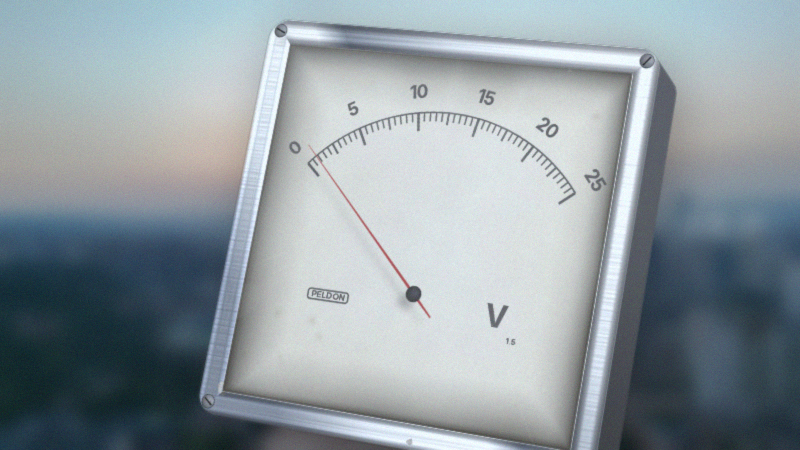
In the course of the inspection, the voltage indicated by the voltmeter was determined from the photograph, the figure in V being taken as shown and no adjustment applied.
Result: 1 V
